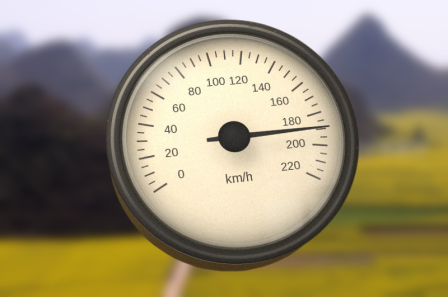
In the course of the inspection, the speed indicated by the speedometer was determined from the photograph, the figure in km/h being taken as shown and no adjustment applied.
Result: 190 km/h
